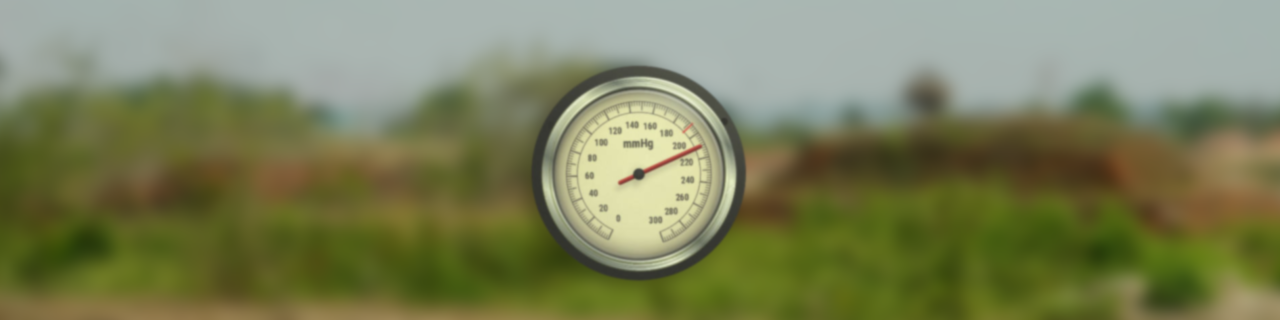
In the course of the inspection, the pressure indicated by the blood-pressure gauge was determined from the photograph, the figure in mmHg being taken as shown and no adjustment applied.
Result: 210 mmHg
